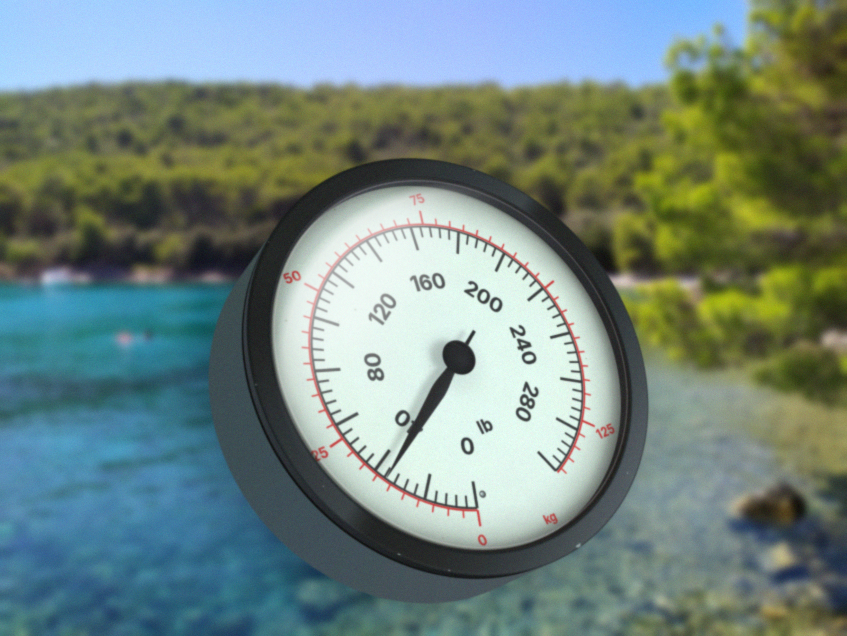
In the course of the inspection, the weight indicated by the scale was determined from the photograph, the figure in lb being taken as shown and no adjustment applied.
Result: 36 lb
